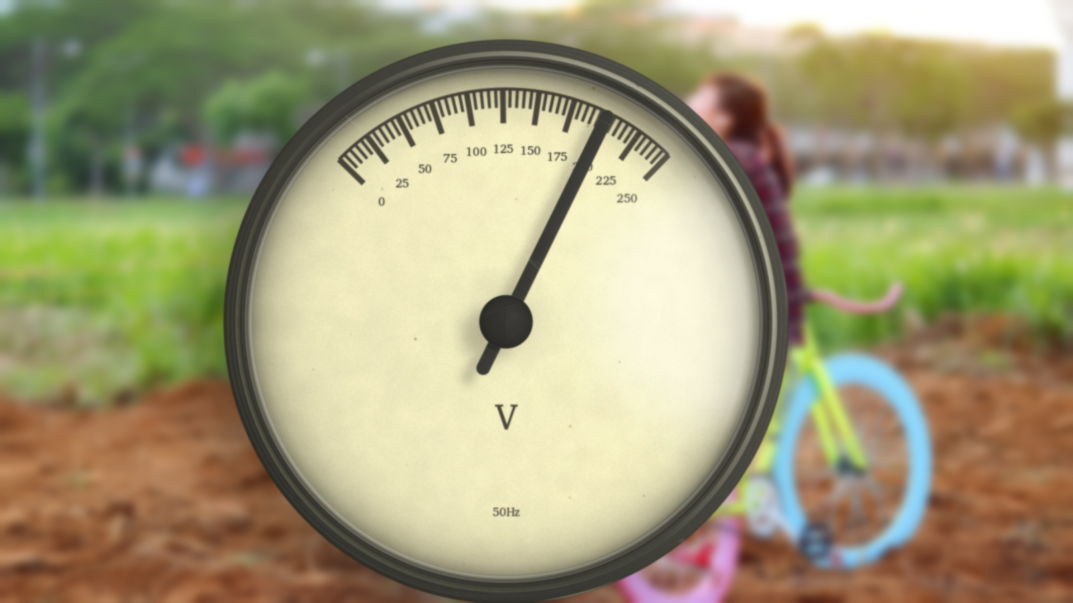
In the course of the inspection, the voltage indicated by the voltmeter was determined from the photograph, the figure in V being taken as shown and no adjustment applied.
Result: 200 V
